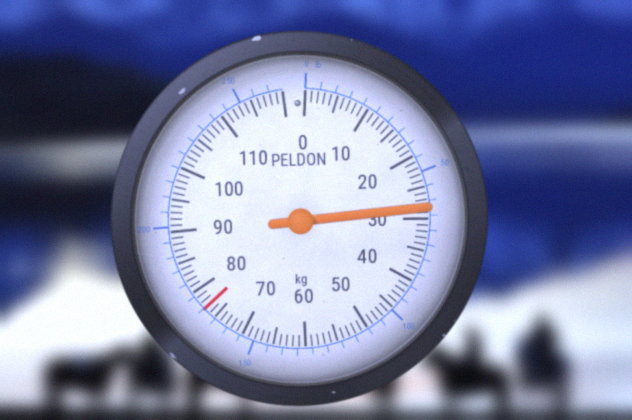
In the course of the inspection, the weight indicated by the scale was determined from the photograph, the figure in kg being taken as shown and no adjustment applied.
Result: 28 kg
